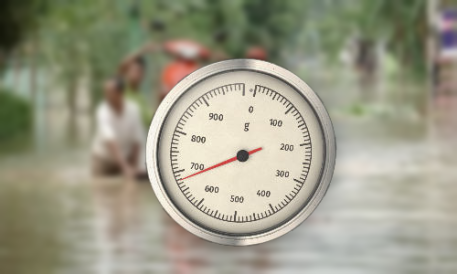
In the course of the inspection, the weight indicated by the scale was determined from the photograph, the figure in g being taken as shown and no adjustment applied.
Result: 680 g
